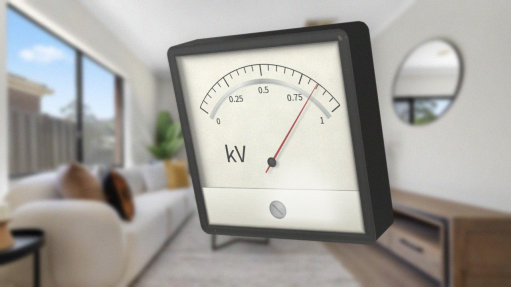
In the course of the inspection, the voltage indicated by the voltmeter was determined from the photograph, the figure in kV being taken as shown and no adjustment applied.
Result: 0.85 kV
